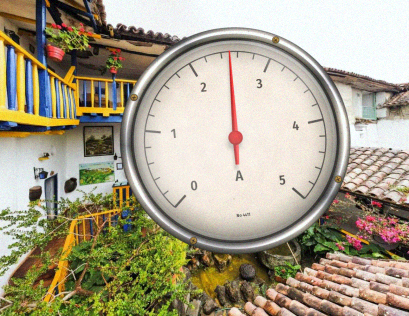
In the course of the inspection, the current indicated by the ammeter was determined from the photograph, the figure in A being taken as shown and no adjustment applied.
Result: 2.5 A
